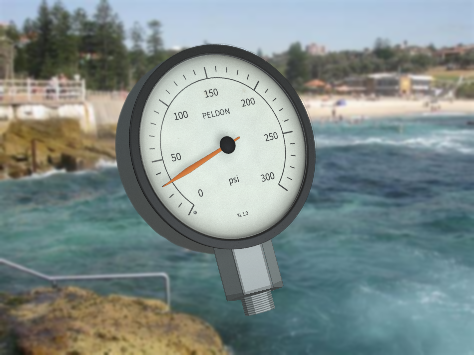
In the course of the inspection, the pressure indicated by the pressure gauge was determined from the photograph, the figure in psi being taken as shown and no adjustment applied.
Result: 30 psi
